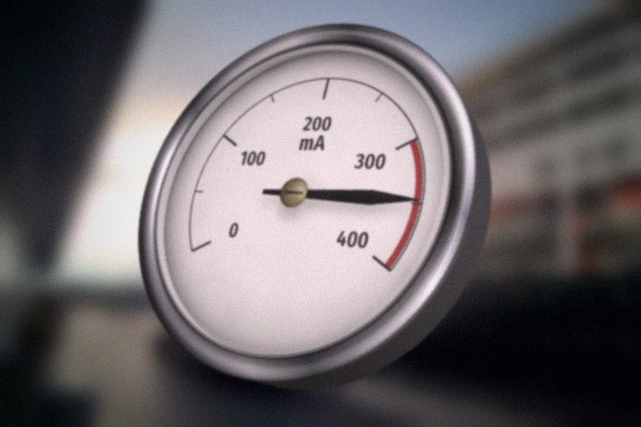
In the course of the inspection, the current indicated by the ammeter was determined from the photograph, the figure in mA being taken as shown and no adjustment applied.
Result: 350 mA
